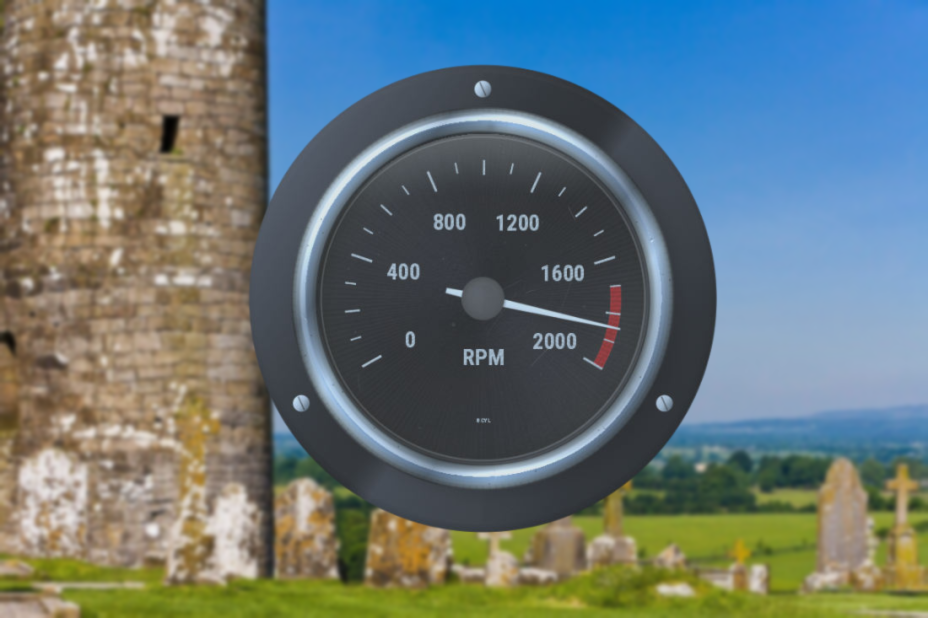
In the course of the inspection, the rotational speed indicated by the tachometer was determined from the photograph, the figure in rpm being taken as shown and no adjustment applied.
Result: 1850 rpm
